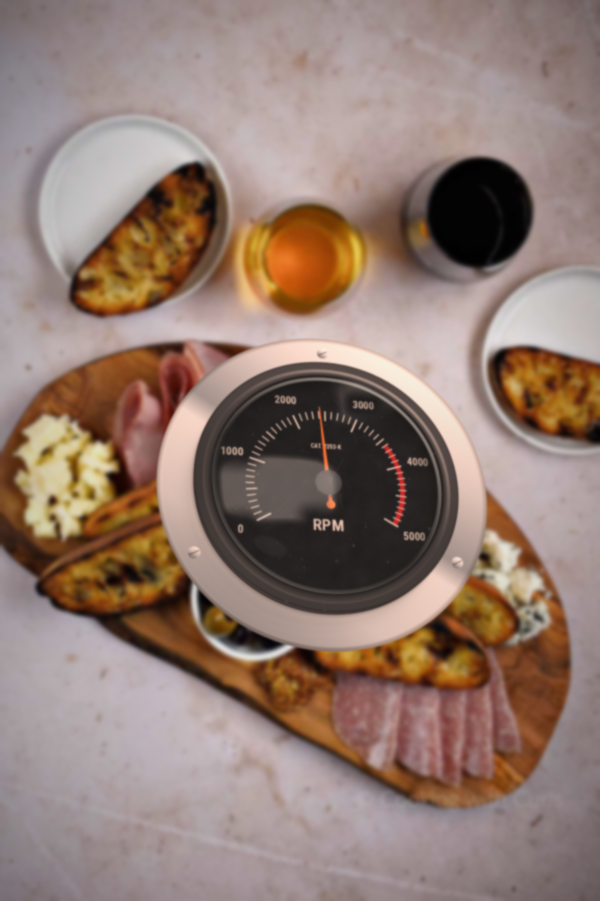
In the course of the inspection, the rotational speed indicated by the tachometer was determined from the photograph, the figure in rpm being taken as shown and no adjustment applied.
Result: 2400 rpm
